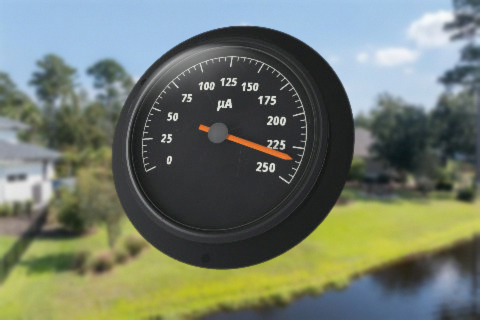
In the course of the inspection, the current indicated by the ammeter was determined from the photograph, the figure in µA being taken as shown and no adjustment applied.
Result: 235 µA
